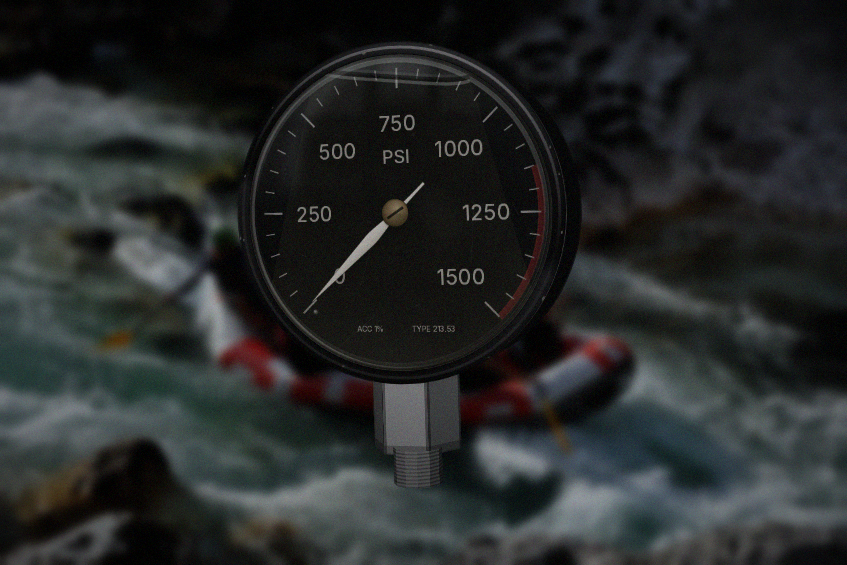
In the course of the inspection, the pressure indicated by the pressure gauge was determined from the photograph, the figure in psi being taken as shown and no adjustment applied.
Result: 0 psi
